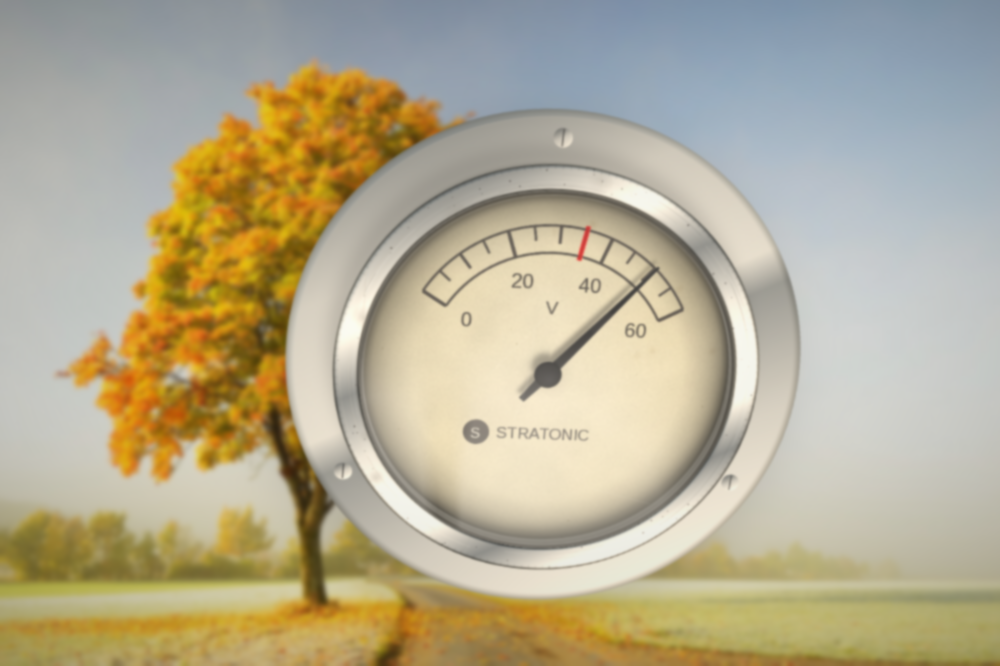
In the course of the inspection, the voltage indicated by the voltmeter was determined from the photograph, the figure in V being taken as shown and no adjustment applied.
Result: 50 V
